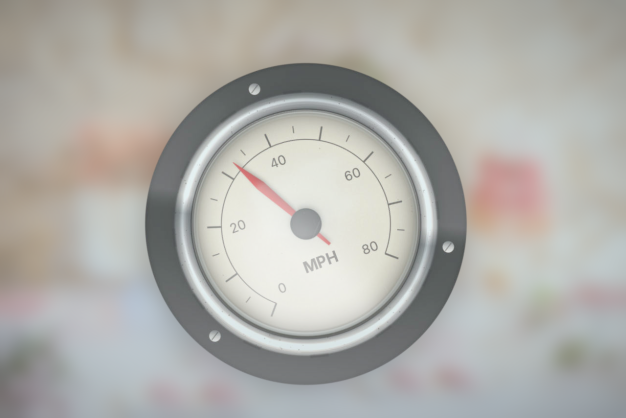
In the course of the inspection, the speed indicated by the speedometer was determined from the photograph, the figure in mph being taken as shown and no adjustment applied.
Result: 32.5 mph
